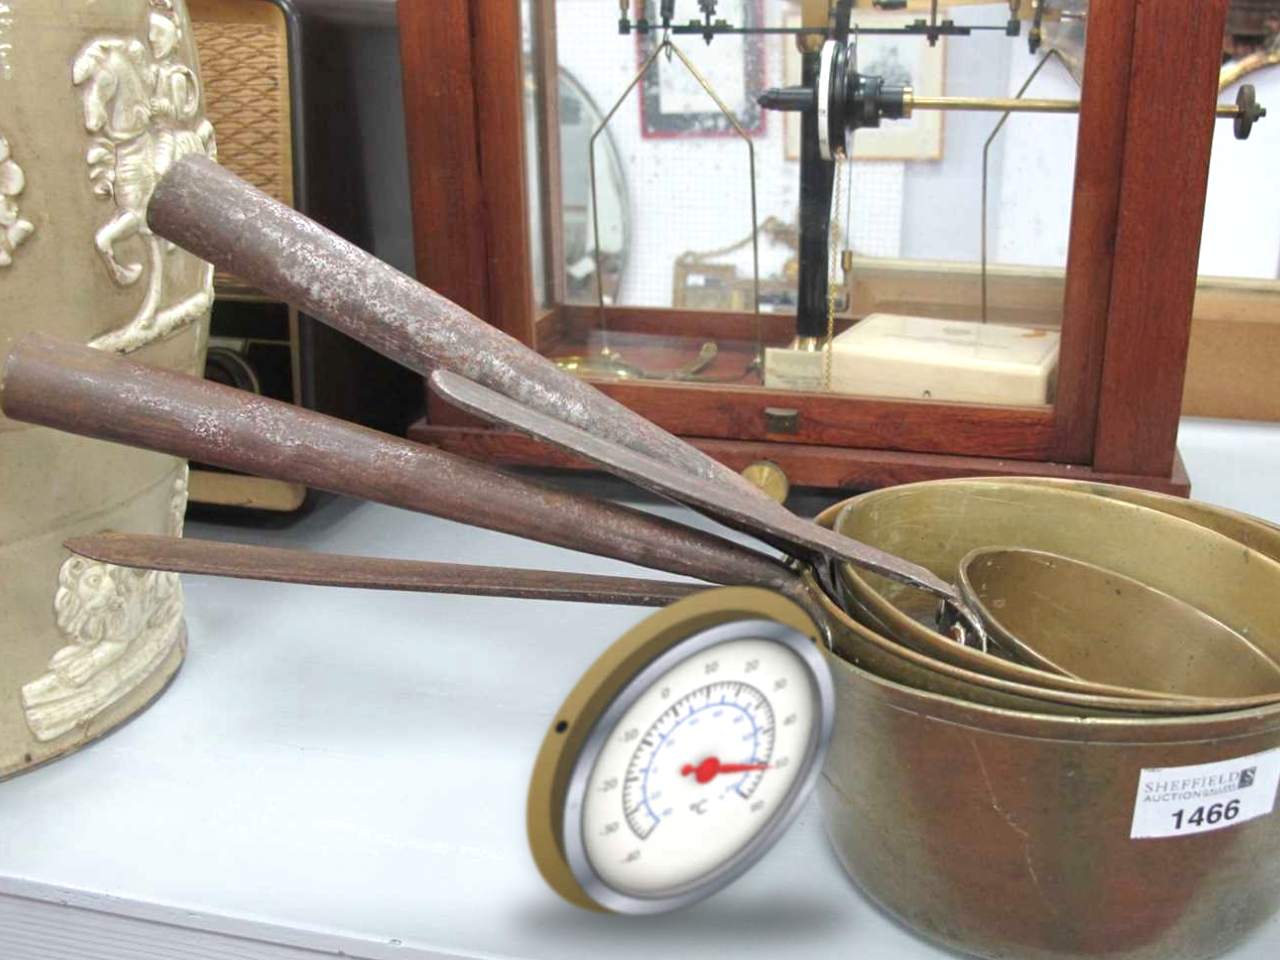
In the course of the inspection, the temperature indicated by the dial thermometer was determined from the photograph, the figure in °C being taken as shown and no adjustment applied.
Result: 50 °C
